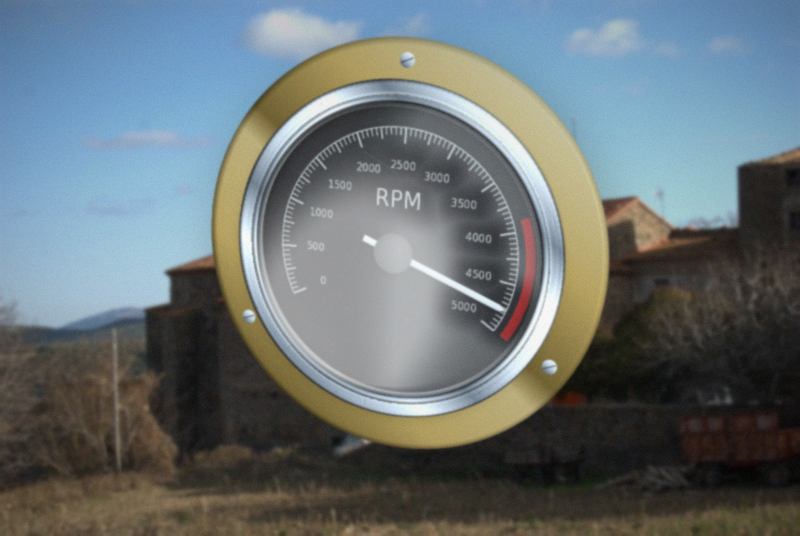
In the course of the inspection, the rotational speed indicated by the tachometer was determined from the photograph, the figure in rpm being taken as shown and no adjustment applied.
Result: 4750 rpm
